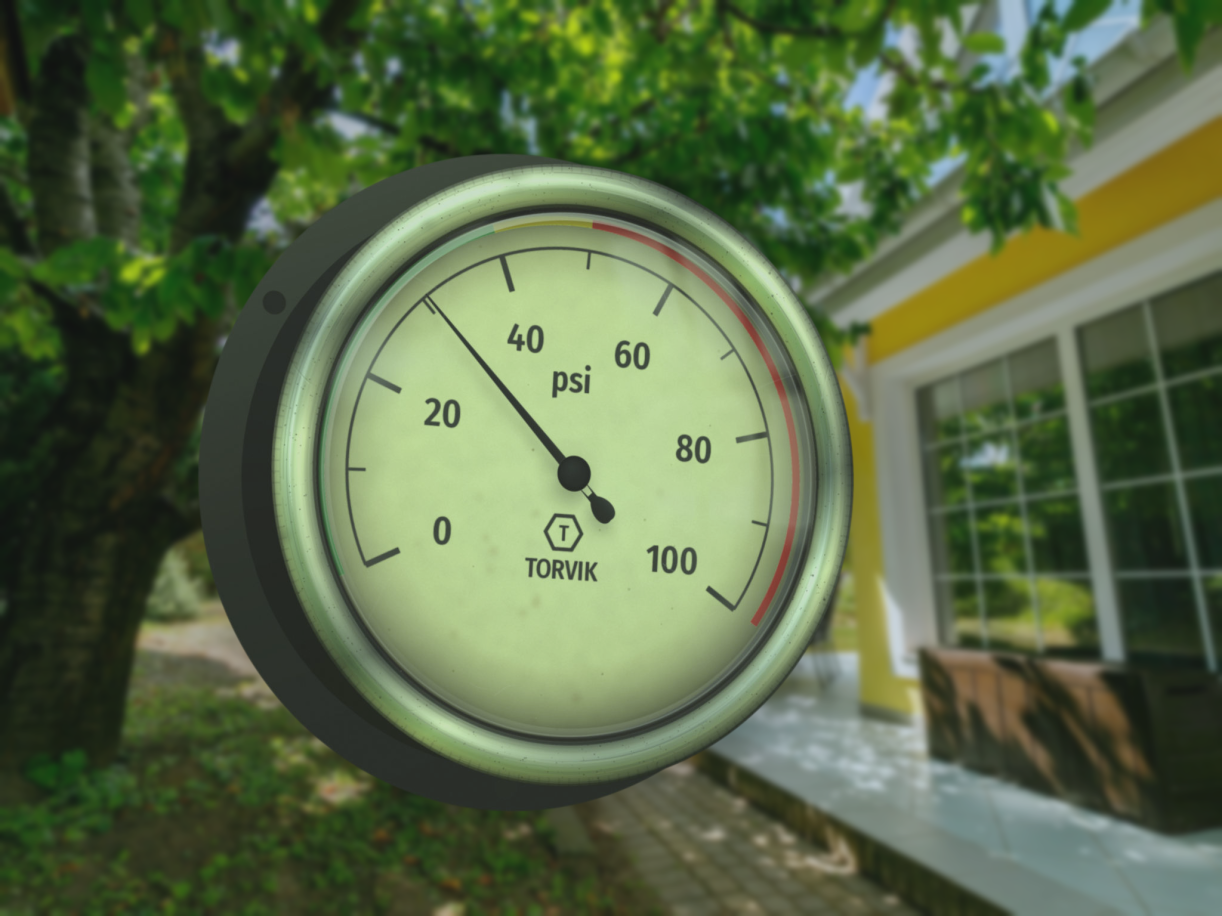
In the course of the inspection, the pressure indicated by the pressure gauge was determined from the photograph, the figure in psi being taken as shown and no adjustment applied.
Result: 30 psi
